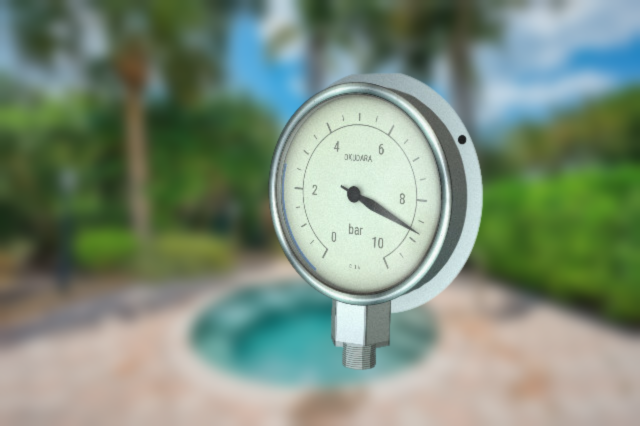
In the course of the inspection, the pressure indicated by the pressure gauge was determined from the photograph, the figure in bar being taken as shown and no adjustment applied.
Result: 8.75 bar
